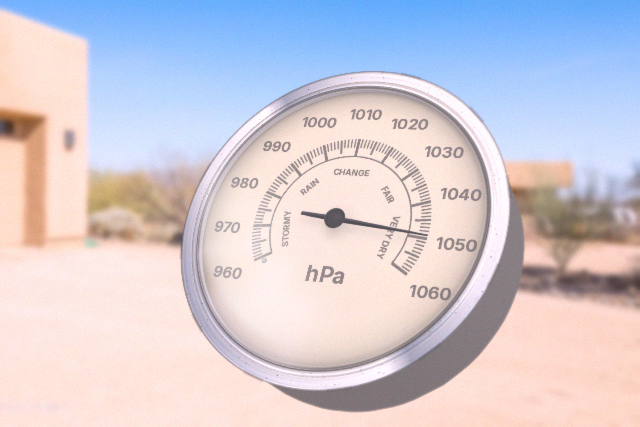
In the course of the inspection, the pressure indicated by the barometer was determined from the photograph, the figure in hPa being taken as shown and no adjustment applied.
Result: 1050 hPa
